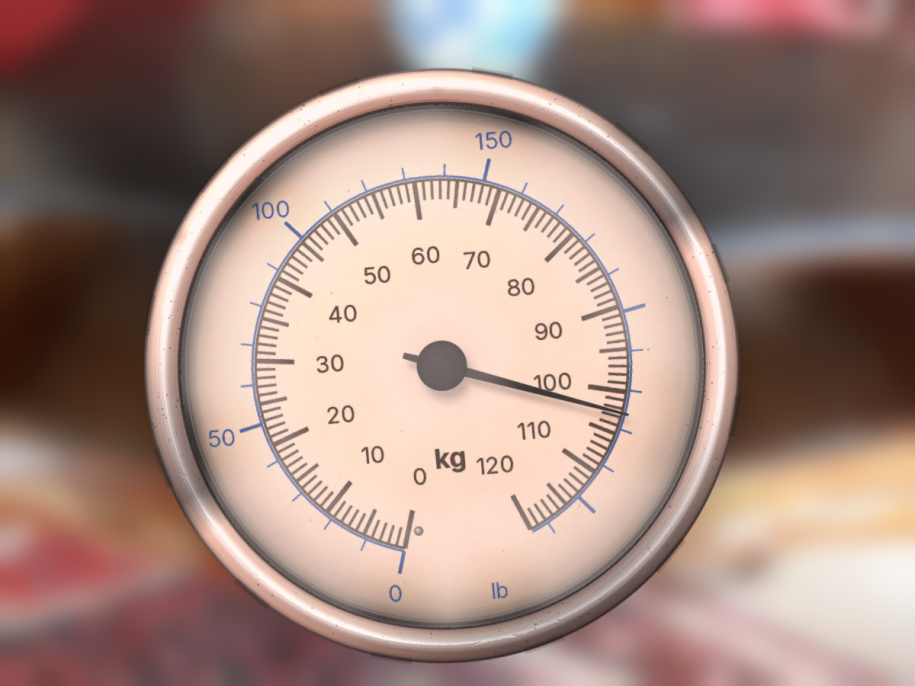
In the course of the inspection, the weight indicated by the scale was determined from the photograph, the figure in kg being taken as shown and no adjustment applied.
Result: 102.5 kg
